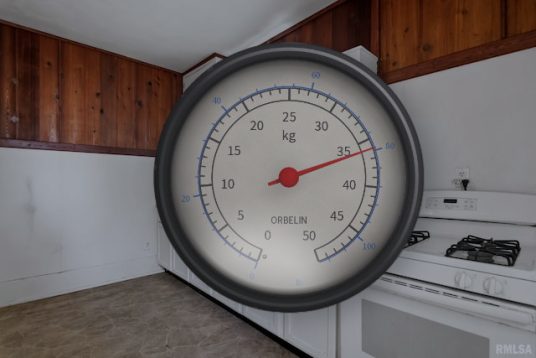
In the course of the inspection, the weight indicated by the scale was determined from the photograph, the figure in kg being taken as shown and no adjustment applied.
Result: 36 kg
